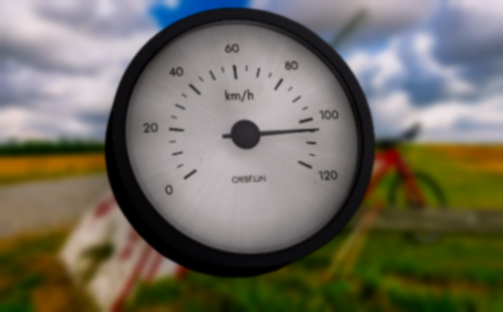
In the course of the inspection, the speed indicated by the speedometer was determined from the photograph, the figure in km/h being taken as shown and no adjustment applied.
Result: 105 km/h
